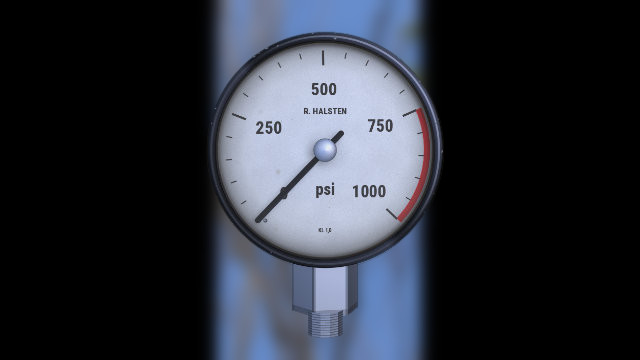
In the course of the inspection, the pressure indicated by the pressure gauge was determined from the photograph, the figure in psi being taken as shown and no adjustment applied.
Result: 0 psi
